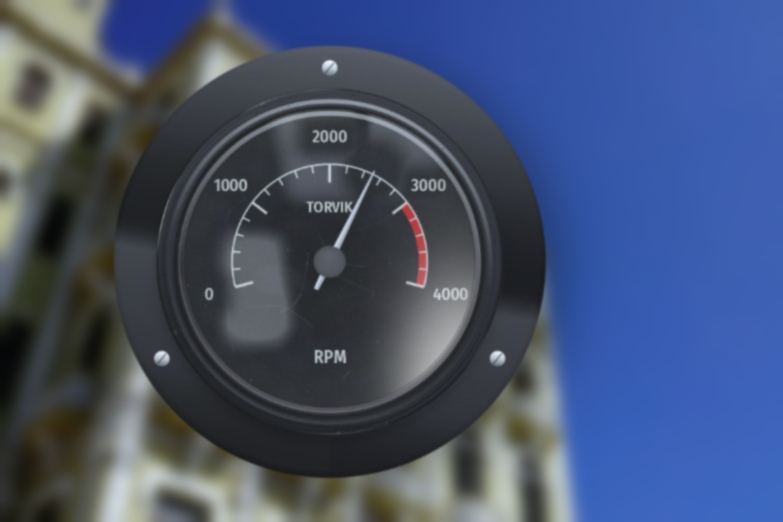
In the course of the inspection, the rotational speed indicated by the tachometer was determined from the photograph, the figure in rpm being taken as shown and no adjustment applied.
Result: 2500 rpm
